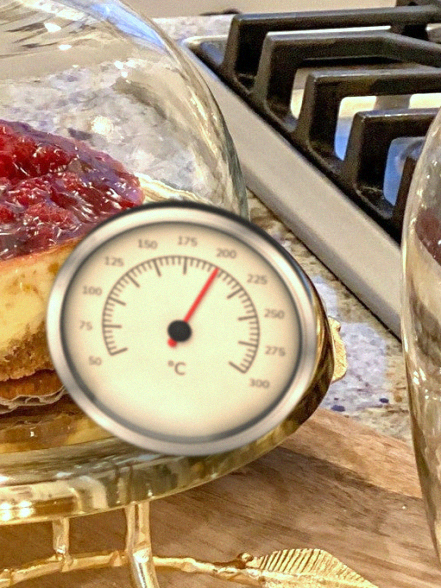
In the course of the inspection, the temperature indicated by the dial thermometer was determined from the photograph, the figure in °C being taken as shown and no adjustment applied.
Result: 200 °C
